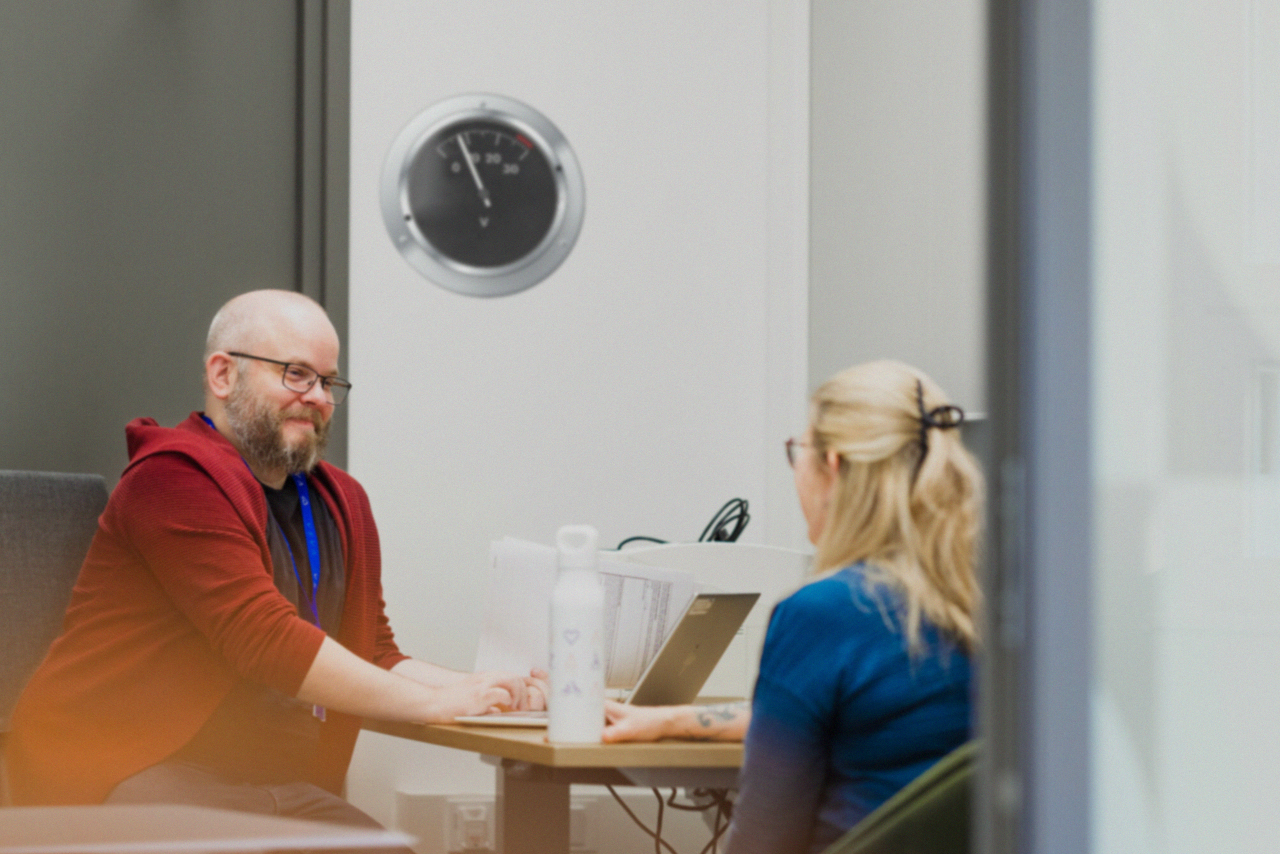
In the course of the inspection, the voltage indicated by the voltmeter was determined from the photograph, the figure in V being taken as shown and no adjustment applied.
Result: 7.5 V
